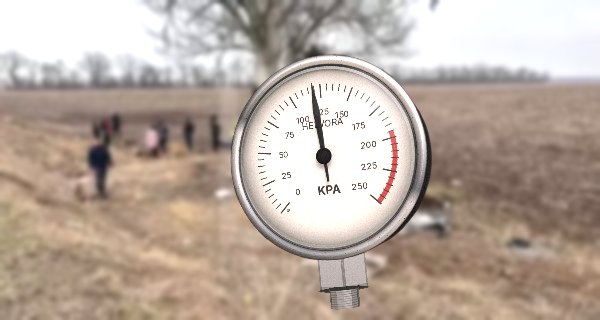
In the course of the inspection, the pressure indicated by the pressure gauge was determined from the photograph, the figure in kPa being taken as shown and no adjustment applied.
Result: 120 kPa
